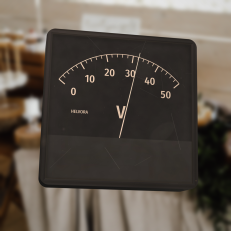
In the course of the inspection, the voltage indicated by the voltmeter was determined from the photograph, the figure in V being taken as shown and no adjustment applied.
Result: 32 V
